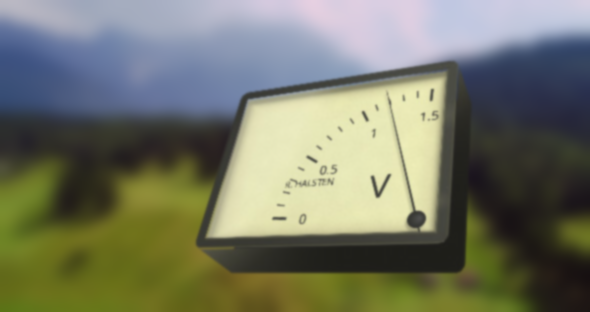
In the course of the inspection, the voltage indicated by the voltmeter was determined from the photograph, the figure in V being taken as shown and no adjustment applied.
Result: 1.2 V
